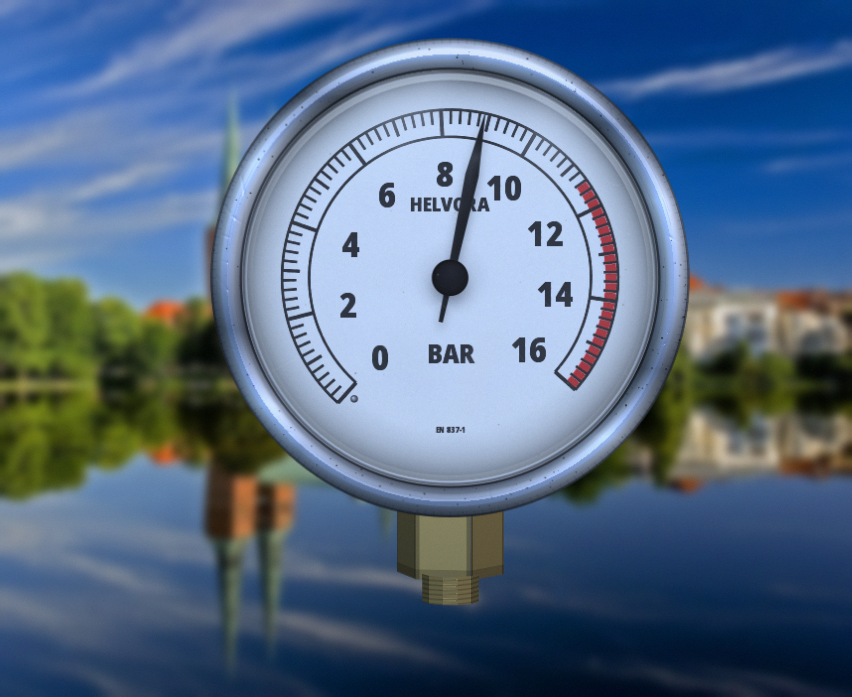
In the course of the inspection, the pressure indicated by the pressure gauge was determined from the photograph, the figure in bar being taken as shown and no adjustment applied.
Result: 8.9 bar
